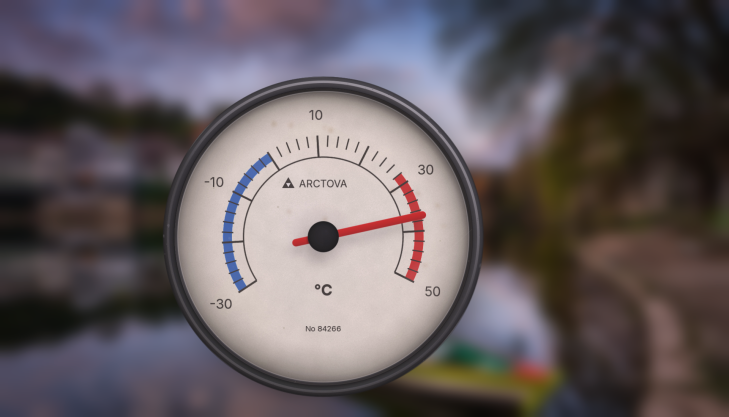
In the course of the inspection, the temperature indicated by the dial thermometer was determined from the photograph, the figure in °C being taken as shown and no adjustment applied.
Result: 37 °C
